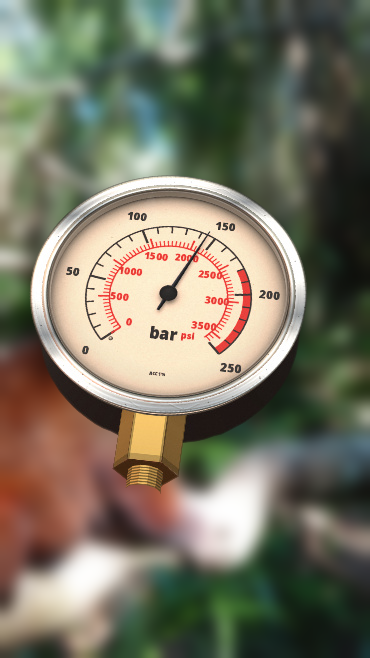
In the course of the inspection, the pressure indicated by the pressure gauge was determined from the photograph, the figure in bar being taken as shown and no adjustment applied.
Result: 145 bar
